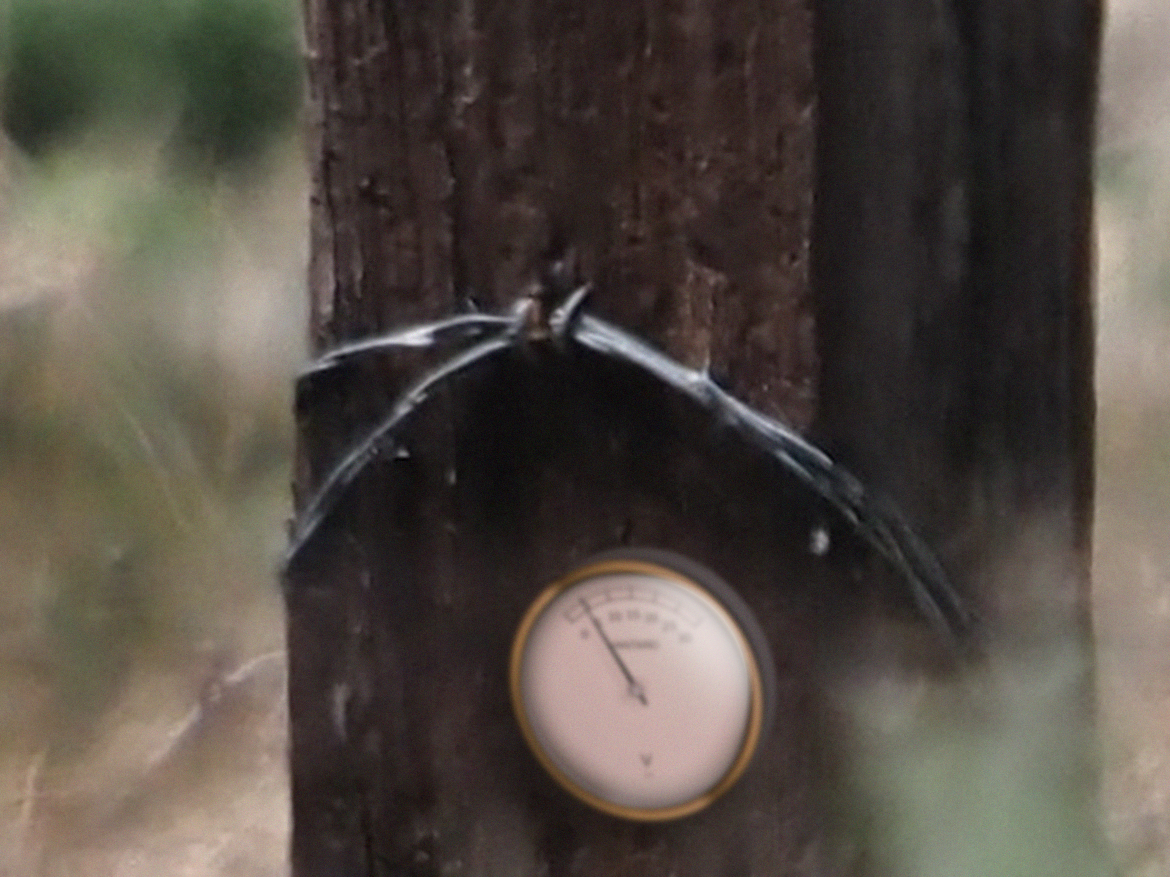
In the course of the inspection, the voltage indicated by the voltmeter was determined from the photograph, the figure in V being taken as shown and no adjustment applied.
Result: 5 V
